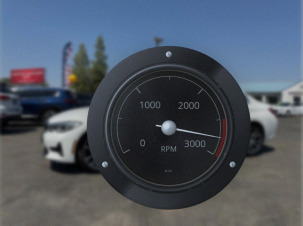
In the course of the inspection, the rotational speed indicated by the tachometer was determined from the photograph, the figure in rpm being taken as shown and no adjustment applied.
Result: 2750 rpm
